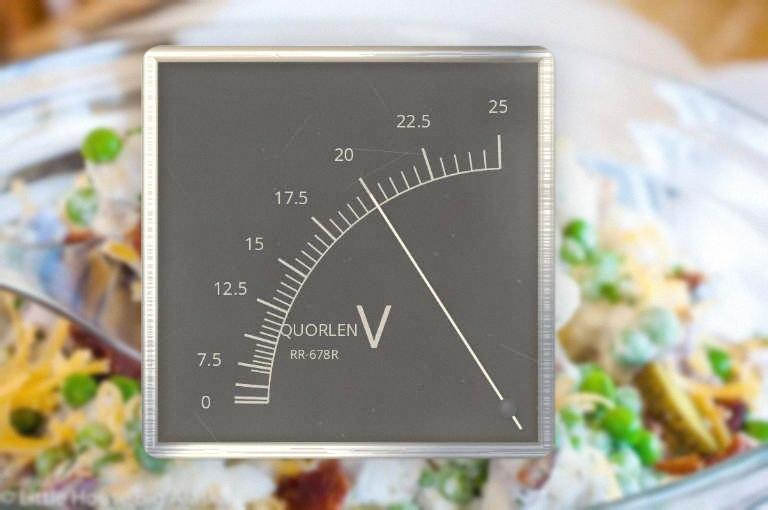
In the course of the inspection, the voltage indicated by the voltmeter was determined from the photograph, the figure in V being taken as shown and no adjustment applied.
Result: 20 V
